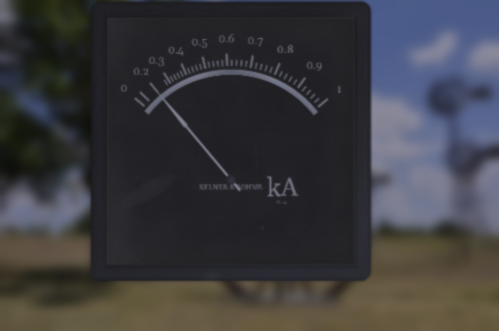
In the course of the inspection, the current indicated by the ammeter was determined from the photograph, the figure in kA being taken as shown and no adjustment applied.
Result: 0.2 kA
